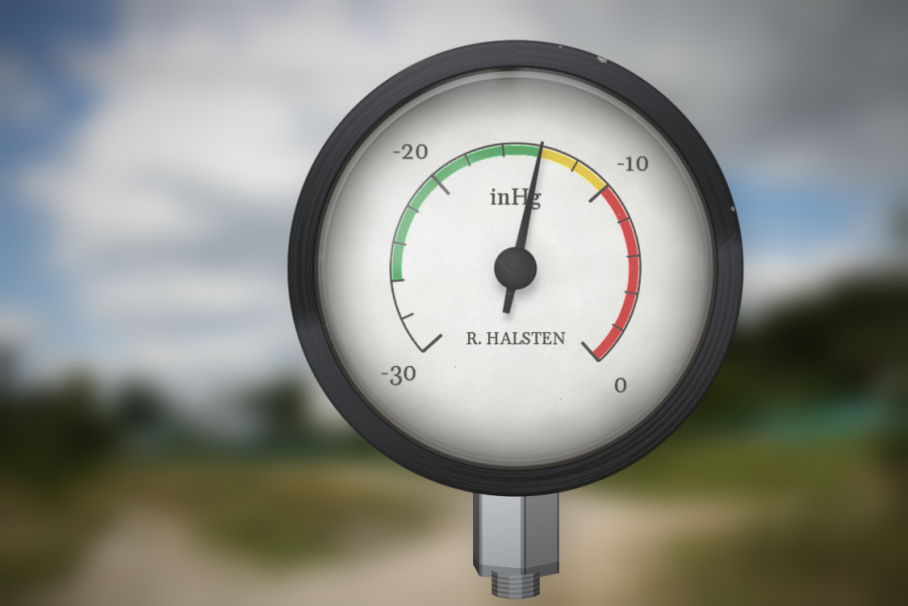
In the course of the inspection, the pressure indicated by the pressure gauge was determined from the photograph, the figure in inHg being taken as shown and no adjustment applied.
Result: -14 inHg
